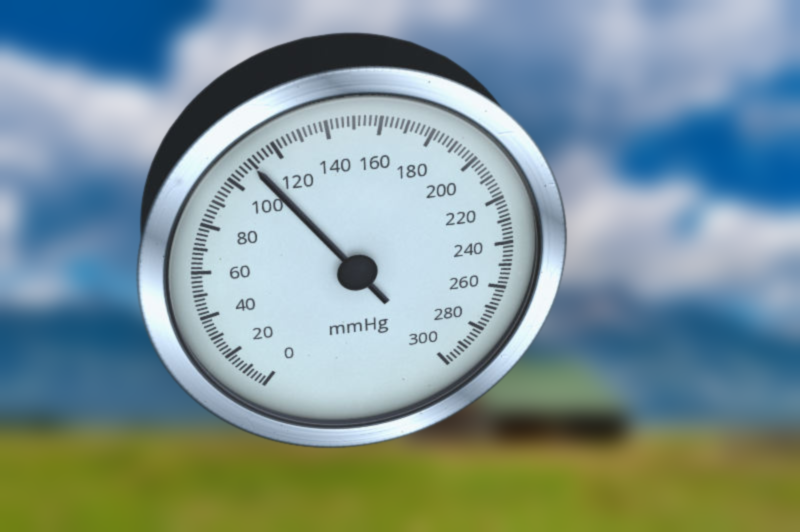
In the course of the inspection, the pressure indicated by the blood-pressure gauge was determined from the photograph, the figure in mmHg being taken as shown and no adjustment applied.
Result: 110 mmHg
